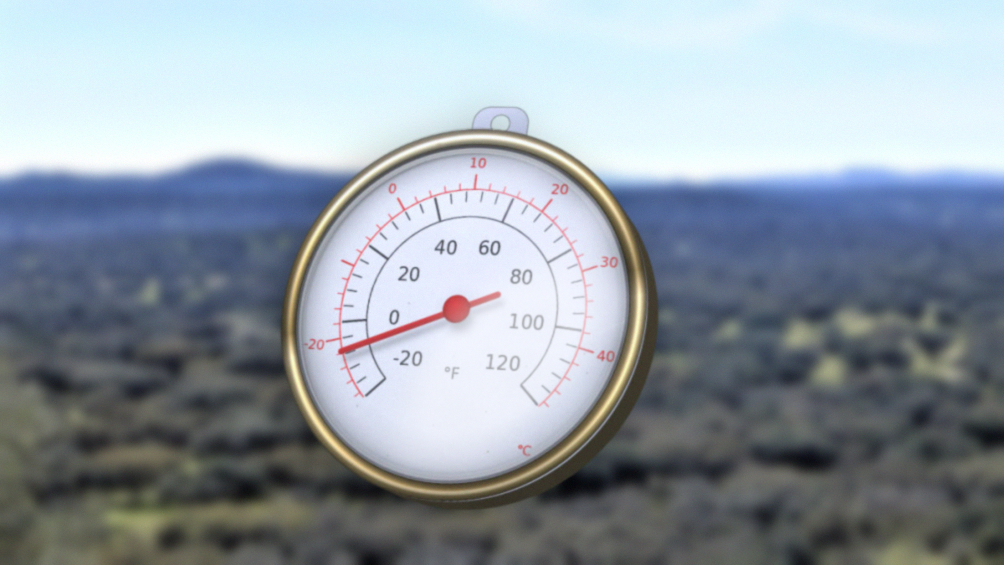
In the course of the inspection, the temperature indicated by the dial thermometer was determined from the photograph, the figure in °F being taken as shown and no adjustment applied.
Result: -8 °F
